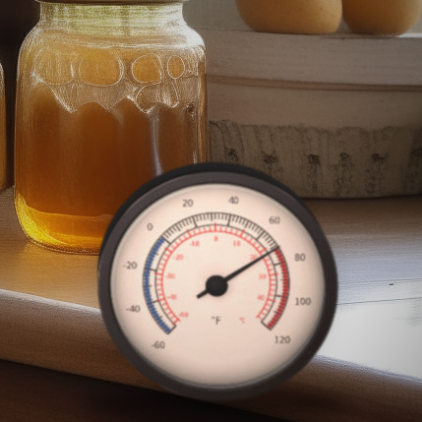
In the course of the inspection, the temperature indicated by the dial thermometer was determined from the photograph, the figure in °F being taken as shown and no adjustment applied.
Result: 70 °F
